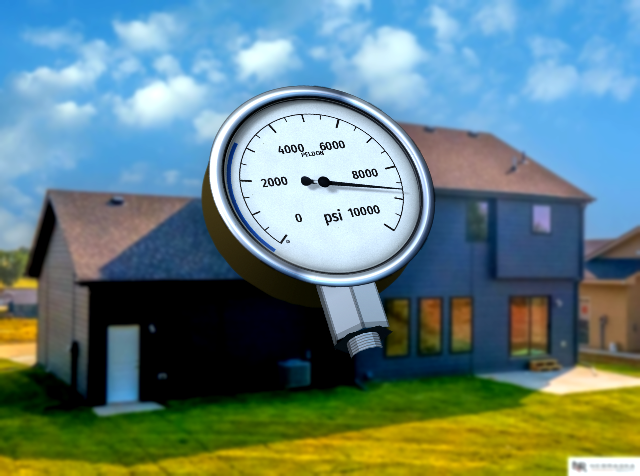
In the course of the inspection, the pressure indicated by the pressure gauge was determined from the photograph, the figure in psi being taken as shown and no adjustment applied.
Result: 8750 psi
